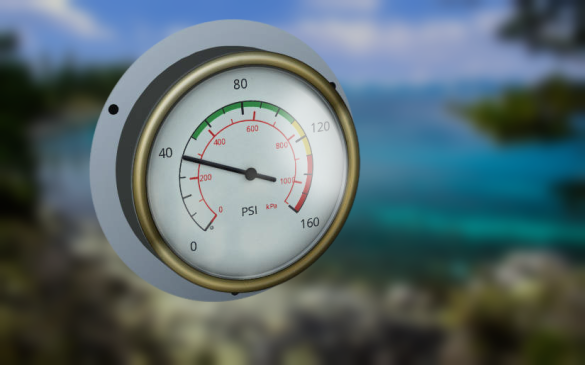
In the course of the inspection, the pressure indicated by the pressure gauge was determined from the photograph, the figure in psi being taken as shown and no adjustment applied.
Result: 40 psi
